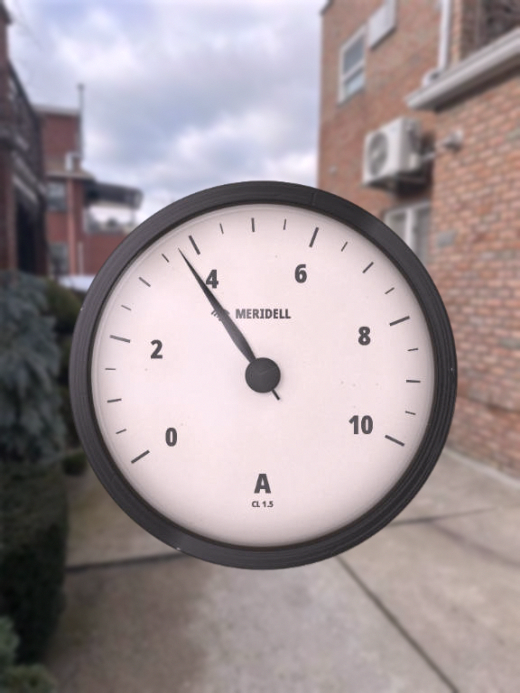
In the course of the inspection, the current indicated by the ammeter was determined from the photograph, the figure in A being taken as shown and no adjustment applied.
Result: 3.75 A
